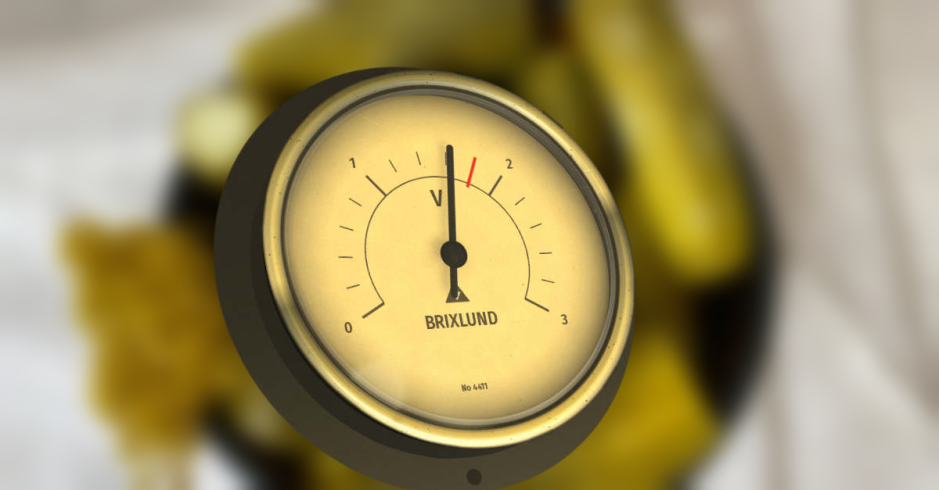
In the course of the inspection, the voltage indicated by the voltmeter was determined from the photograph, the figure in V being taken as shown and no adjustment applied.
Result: 1.6 V
